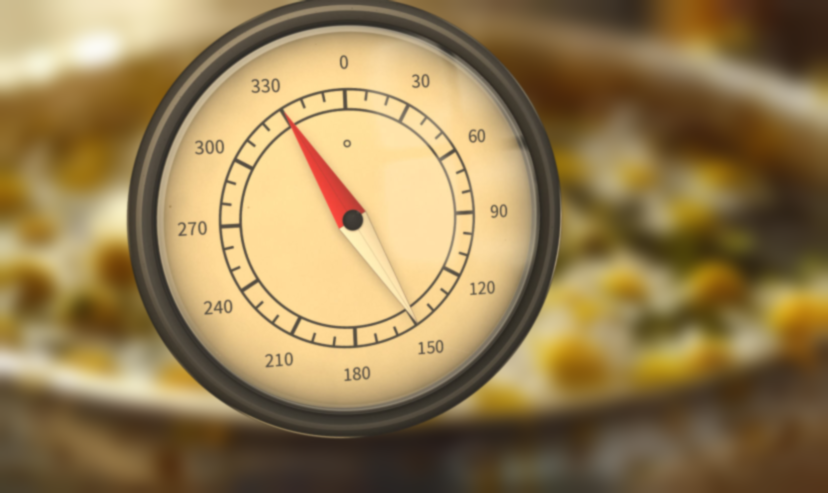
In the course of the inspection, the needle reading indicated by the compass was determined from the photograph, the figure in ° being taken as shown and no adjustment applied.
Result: 330 °
